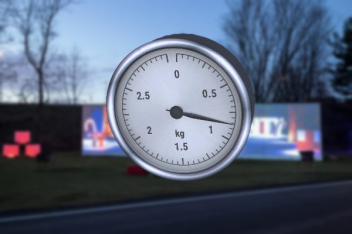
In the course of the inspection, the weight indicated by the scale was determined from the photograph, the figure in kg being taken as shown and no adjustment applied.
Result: 0.85 kg
